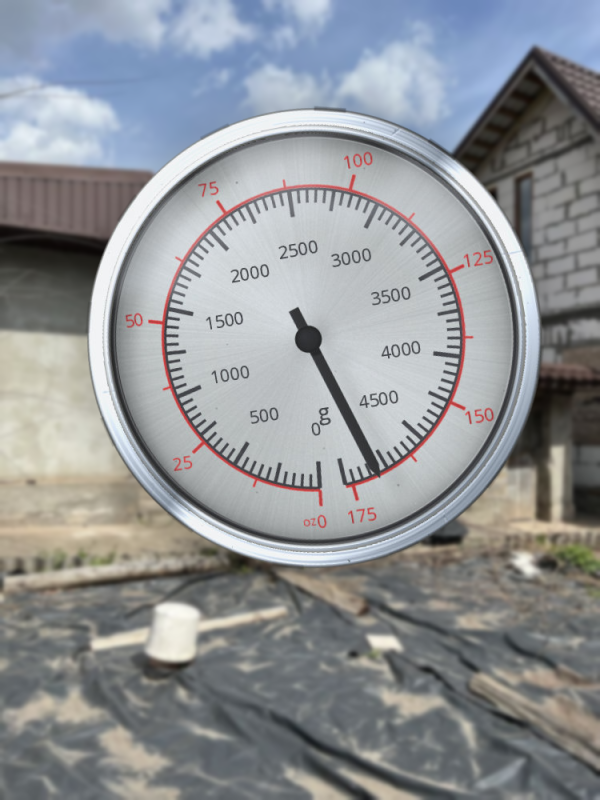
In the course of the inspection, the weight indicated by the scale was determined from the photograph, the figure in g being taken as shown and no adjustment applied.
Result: 4800 g
